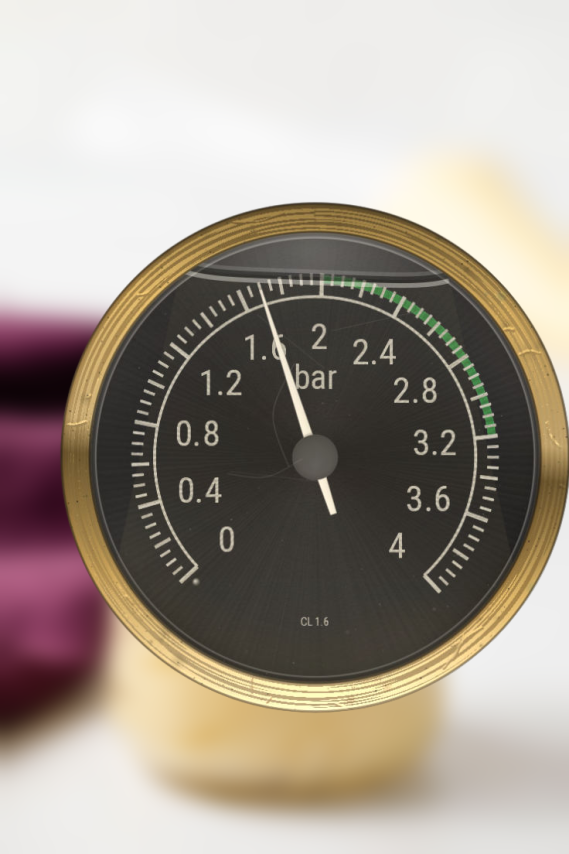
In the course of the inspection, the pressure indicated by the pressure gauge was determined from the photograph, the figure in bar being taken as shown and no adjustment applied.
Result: 1.7 bar
